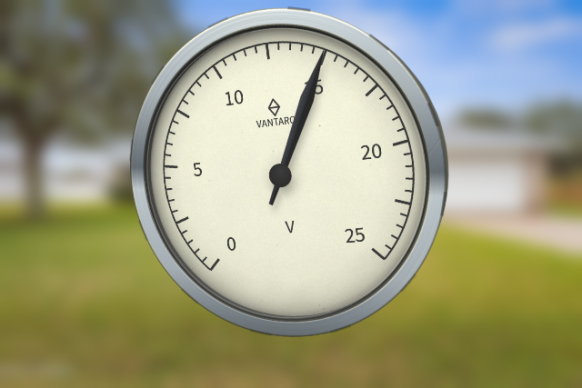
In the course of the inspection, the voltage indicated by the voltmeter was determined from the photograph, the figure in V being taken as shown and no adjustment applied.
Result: 15 V
